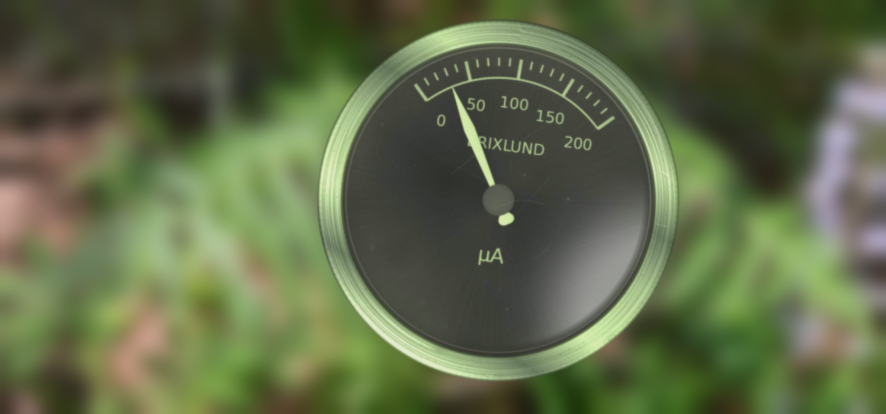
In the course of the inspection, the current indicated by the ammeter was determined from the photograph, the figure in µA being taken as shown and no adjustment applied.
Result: 30 µA
